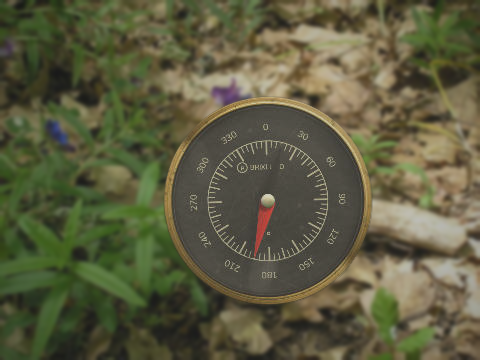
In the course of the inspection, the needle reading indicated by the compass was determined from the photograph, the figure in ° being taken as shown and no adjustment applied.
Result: 195 °
